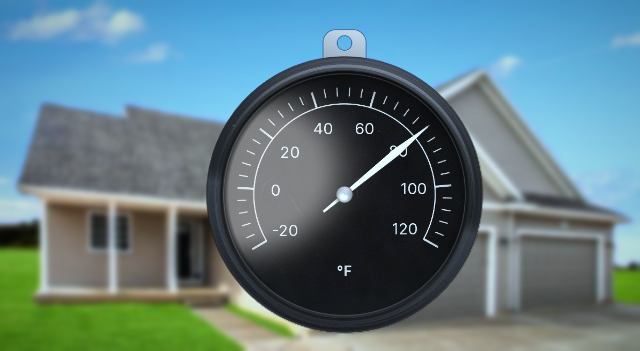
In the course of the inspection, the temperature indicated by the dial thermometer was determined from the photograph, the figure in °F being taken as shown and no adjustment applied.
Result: 80 °F
